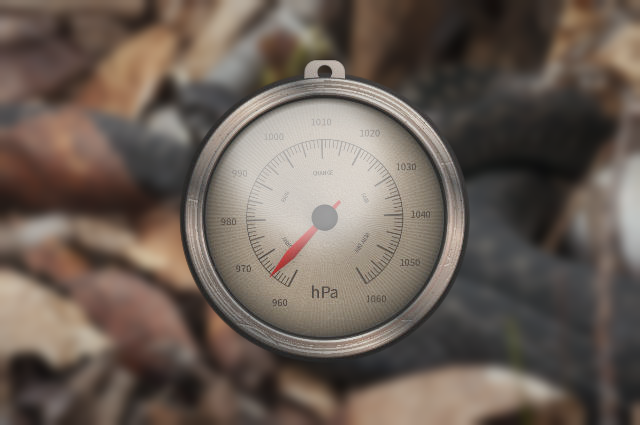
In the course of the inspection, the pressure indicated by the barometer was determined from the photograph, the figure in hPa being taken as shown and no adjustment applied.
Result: 965 hPa
